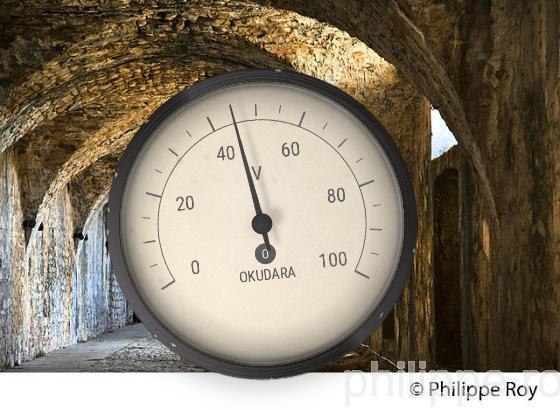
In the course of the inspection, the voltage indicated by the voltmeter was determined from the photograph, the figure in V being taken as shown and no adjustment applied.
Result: 45 V
